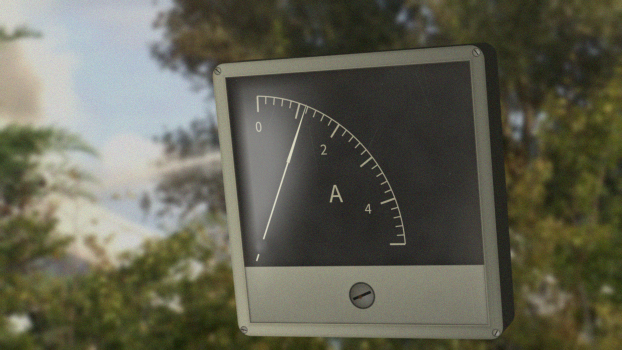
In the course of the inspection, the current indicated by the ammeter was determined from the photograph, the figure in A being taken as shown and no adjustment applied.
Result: 1.2 A
